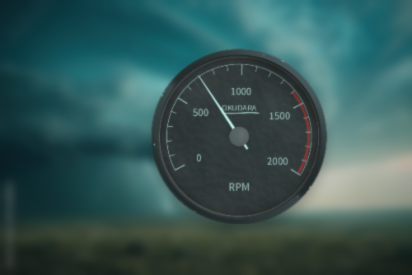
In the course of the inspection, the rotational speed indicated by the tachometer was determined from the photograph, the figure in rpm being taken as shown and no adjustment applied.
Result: 700 rpm
